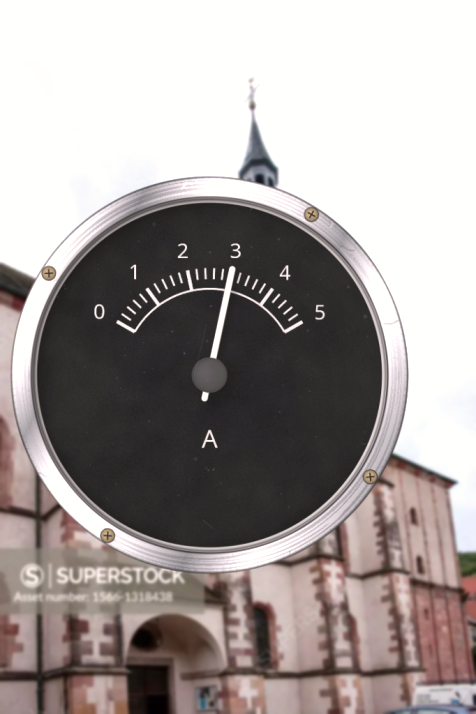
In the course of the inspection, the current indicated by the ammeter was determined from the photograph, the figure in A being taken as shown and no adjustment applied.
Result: 3 A
